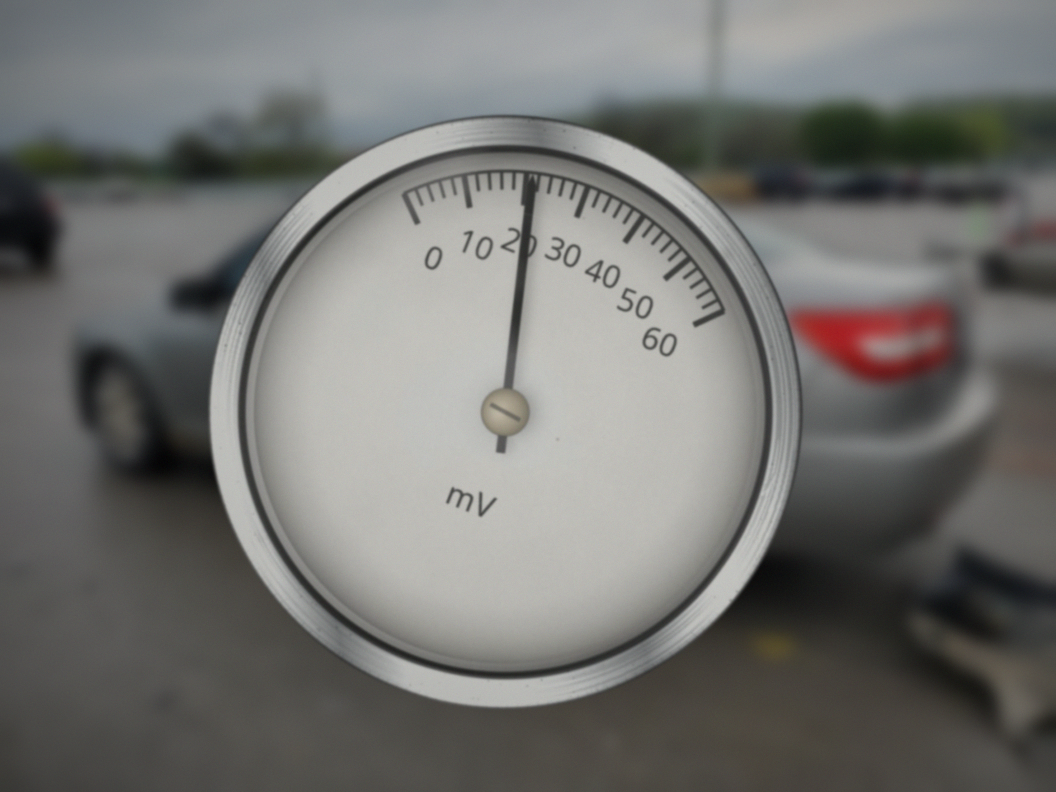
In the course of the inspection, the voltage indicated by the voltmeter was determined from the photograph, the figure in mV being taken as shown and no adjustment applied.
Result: 21 mV
